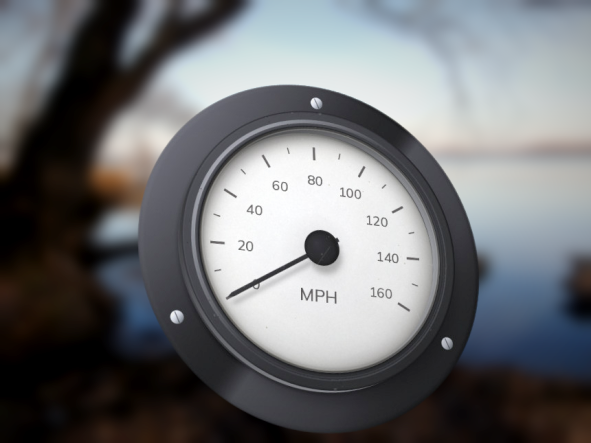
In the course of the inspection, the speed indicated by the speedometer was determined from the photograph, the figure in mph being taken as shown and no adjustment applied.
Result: 0 mph
